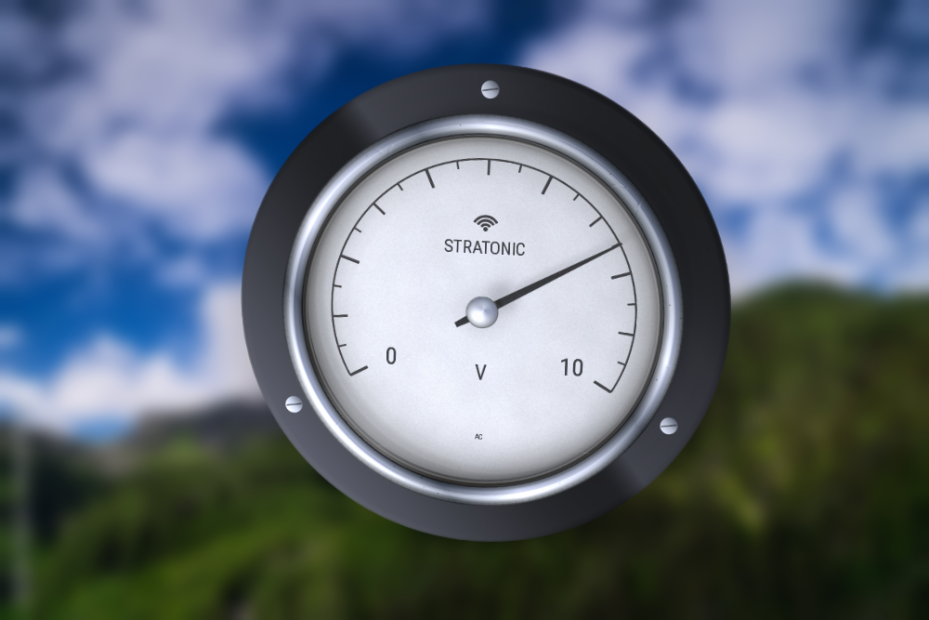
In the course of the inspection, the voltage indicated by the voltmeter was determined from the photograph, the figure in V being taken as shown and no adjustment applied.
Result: 7.5 V
